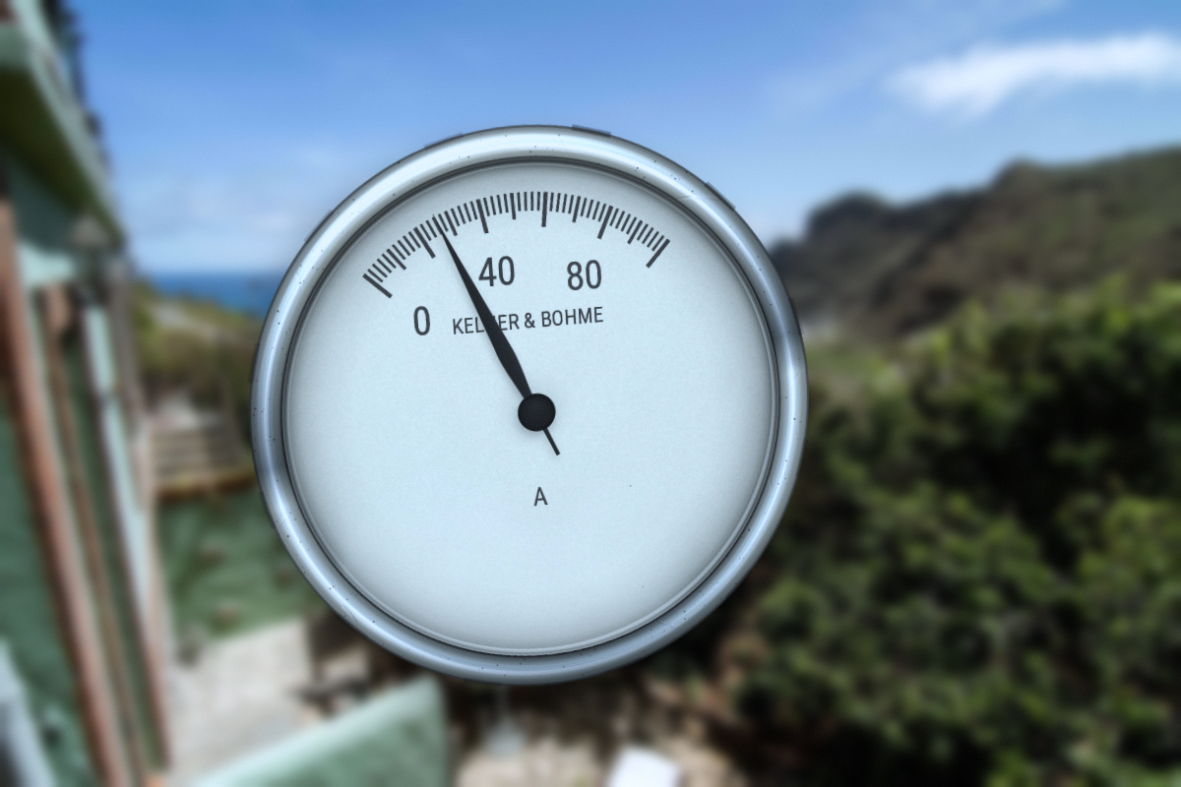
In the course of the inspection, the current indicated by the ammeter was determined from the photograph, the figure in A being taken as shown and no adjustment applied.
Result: 26 A
